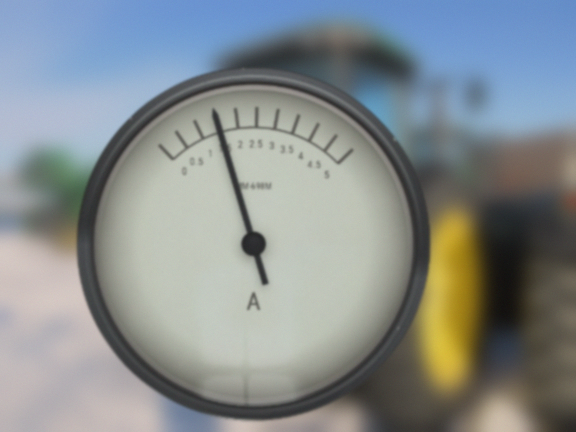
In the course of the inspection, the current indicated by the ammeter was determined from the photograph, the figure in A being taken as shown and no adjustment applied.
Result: 1.5 A
